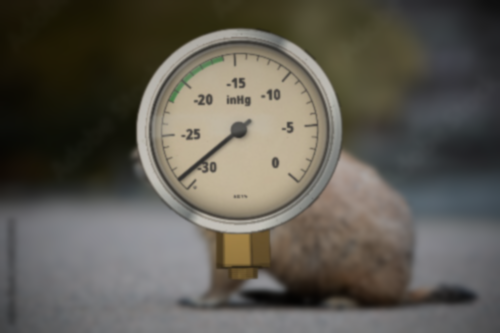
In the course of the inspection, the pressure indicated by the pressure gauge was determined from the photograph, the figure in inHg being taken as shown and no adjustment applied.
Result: -29 inHg
